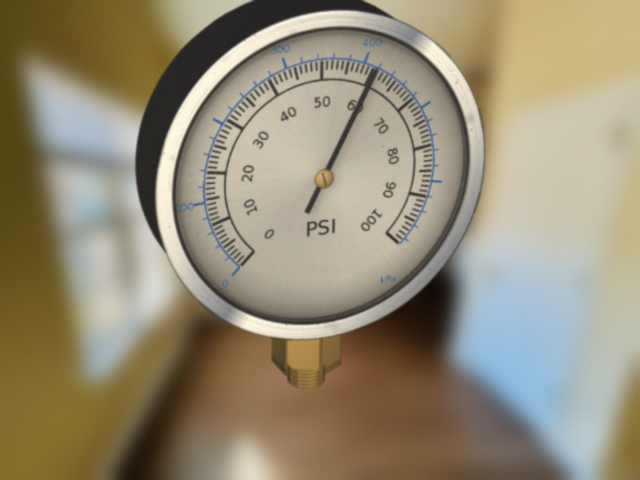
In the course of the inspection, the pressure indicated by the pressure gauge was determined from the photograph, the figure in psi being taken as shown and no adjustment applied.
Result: 60 psi
